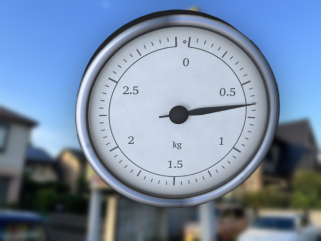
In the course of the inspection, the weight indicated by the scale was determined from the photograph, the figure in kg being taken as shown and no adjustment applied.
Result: 0.65 kg
